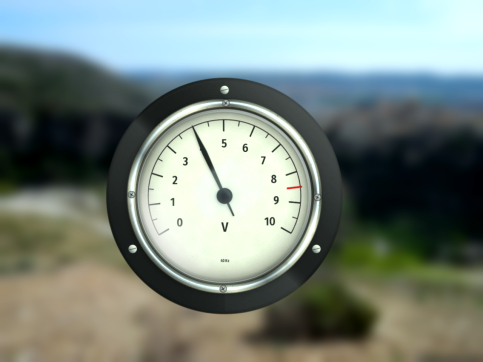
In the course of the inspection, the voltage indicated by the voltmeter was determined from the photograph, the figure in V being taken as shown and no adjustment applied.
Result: 4 V
